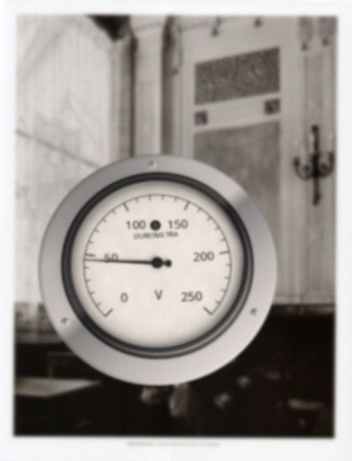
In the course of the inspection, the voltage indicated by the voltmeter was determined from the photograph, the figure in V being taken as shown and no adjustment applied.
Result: 45 V
